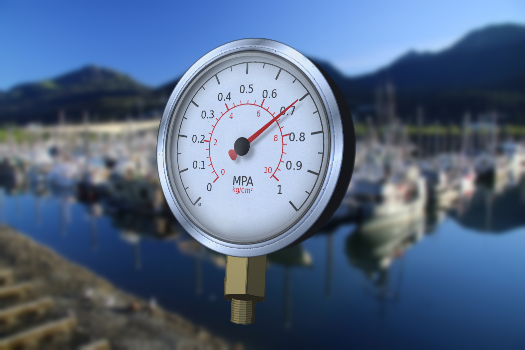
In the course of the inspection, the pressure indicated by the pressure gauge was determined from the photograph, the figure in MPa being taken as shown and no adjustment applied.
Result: 0.7 MPa
